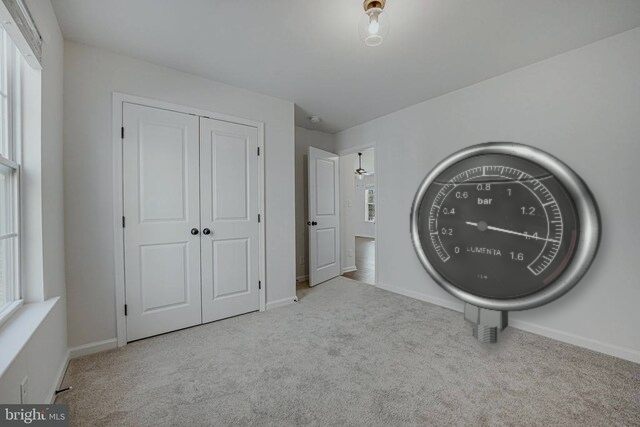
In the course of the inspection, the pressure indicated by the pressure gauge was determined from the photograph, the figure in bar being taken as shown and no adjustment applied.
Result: 1.4 bar
